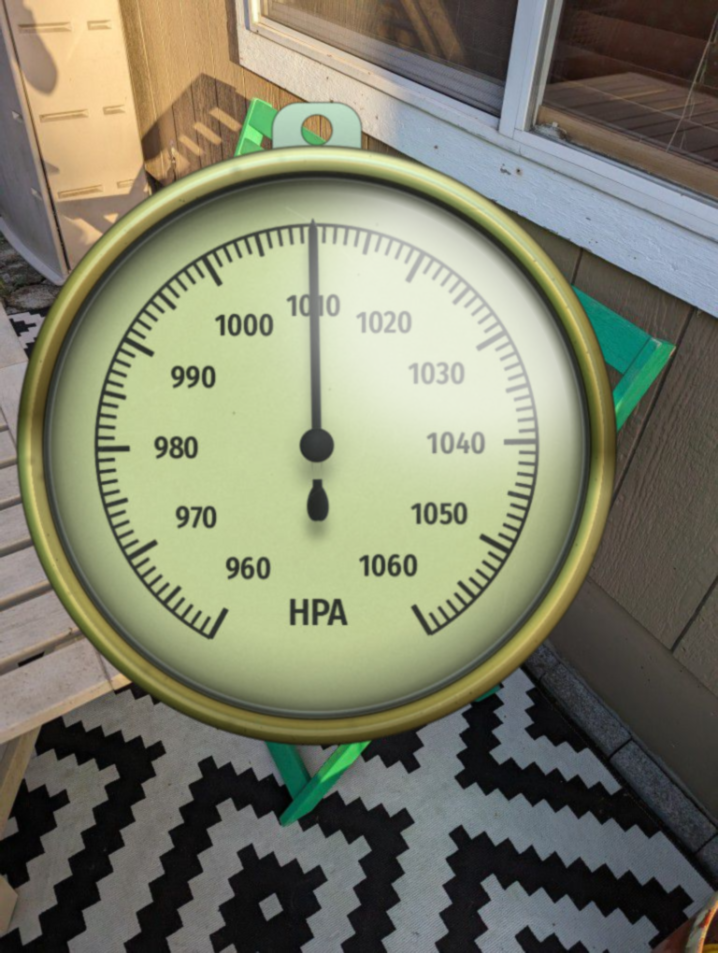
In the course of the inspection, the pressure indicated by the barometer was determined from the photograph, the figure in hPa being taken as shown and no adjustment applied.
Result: 1010 hPa
